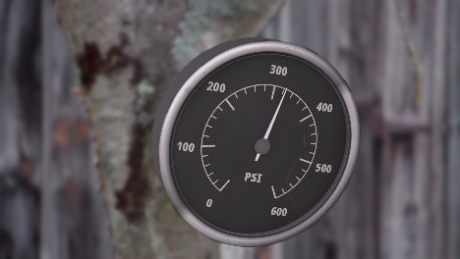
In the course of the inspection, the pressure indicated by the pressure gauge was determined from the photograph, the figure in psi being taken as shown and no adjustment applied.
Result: 320 psi
